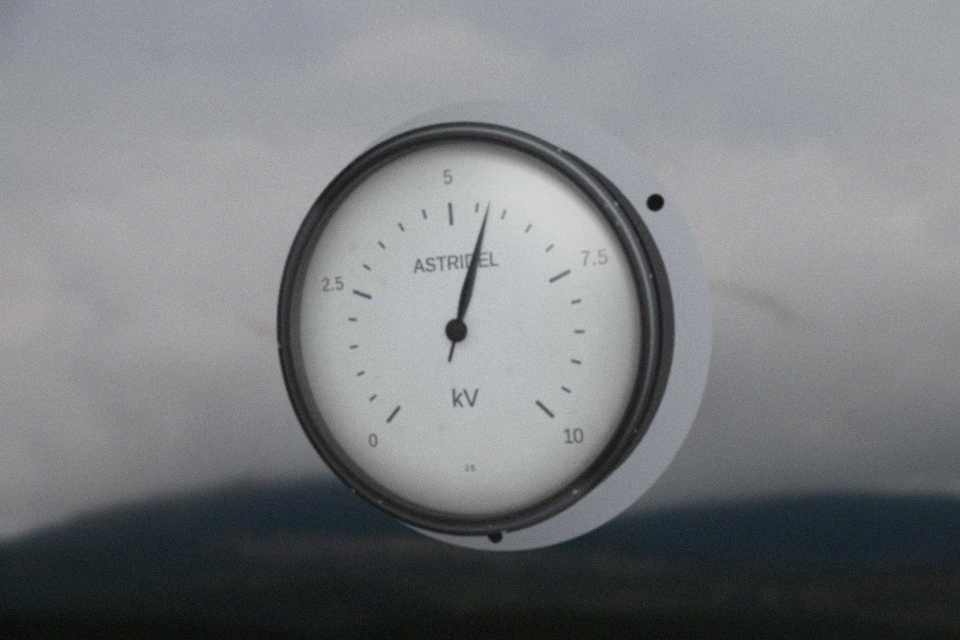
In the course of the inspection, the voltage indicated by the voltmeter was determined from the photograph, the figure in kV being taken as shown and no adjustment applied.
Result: 5.75 kV
